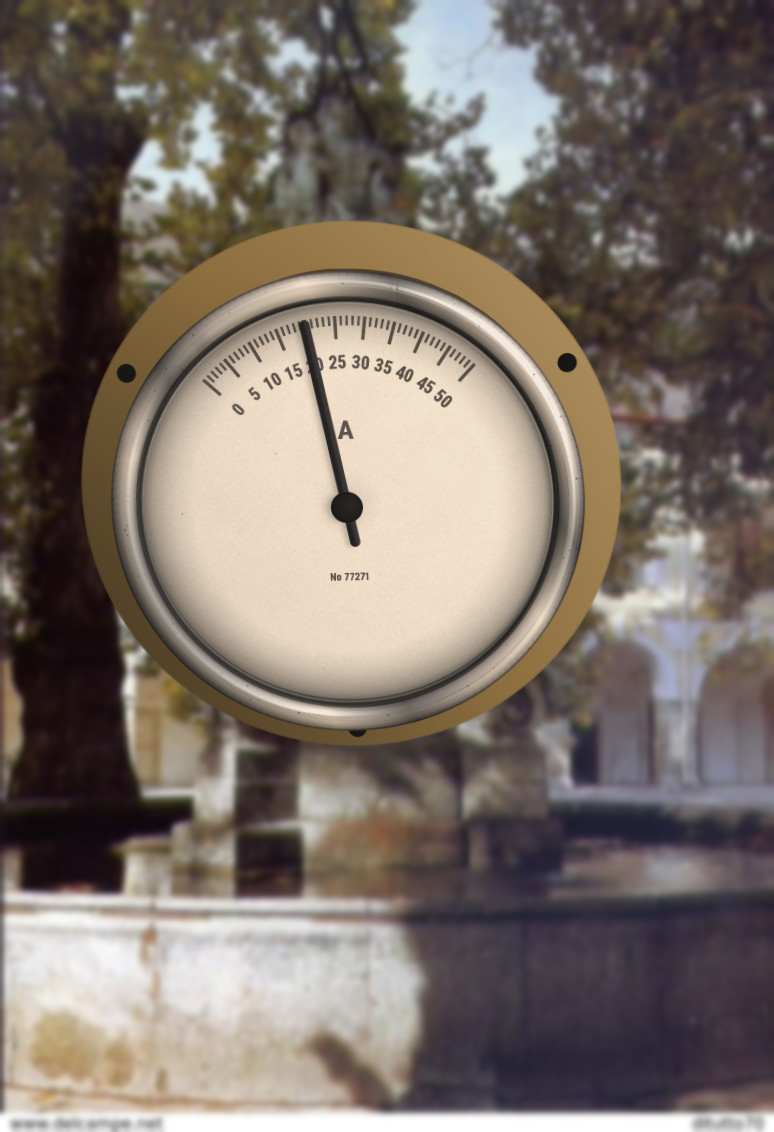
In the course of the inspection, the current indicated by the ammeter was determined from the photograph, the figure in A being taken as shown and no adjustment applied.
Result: 20 A
